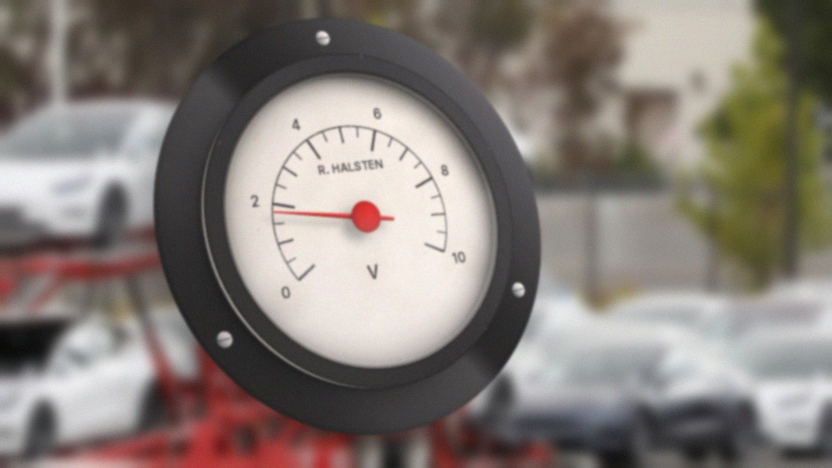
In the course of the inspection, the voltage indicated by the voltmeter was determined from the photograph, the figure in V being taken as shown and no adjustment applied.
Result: 1.75 V
